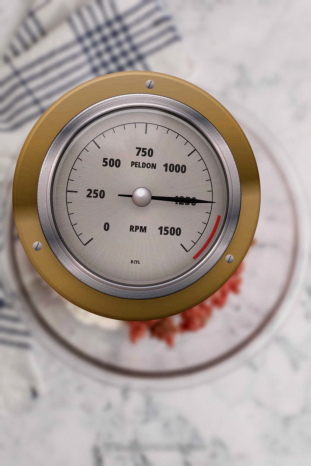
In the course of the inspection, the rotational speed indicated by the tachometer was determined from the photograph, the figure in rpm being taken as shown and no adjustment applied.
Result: 1250 rpm
